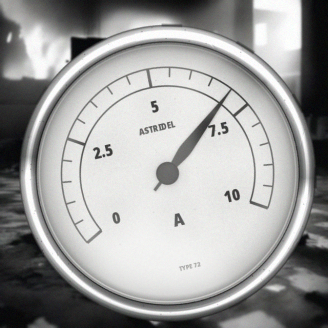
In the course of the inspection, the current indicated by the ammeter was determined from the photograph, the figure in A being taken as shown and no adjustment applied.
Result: 7 A
